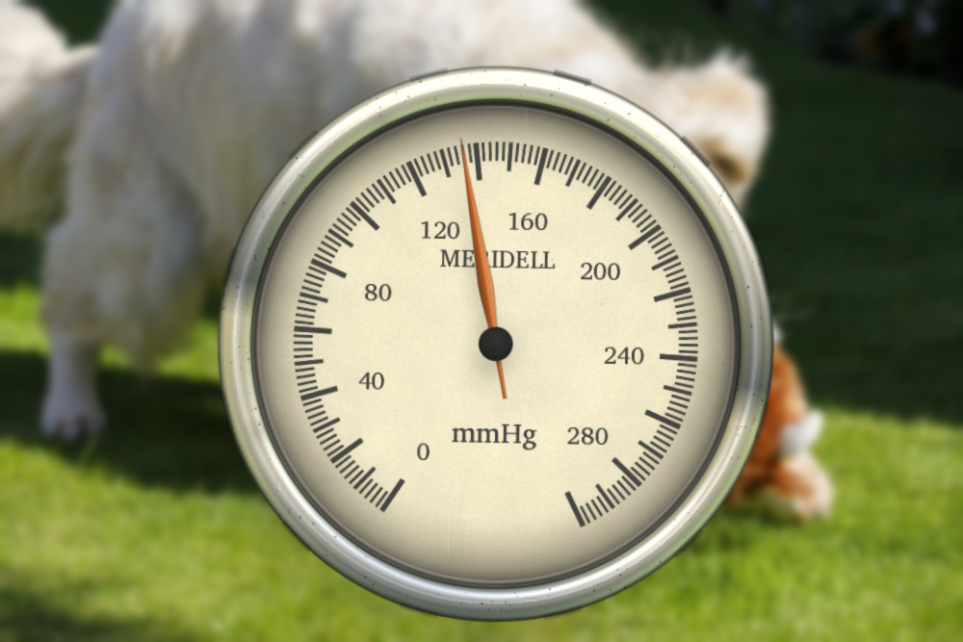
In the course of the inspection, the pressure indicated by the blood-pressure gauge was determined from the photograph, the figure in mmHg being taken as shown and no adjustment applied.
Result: 136 mmHg
